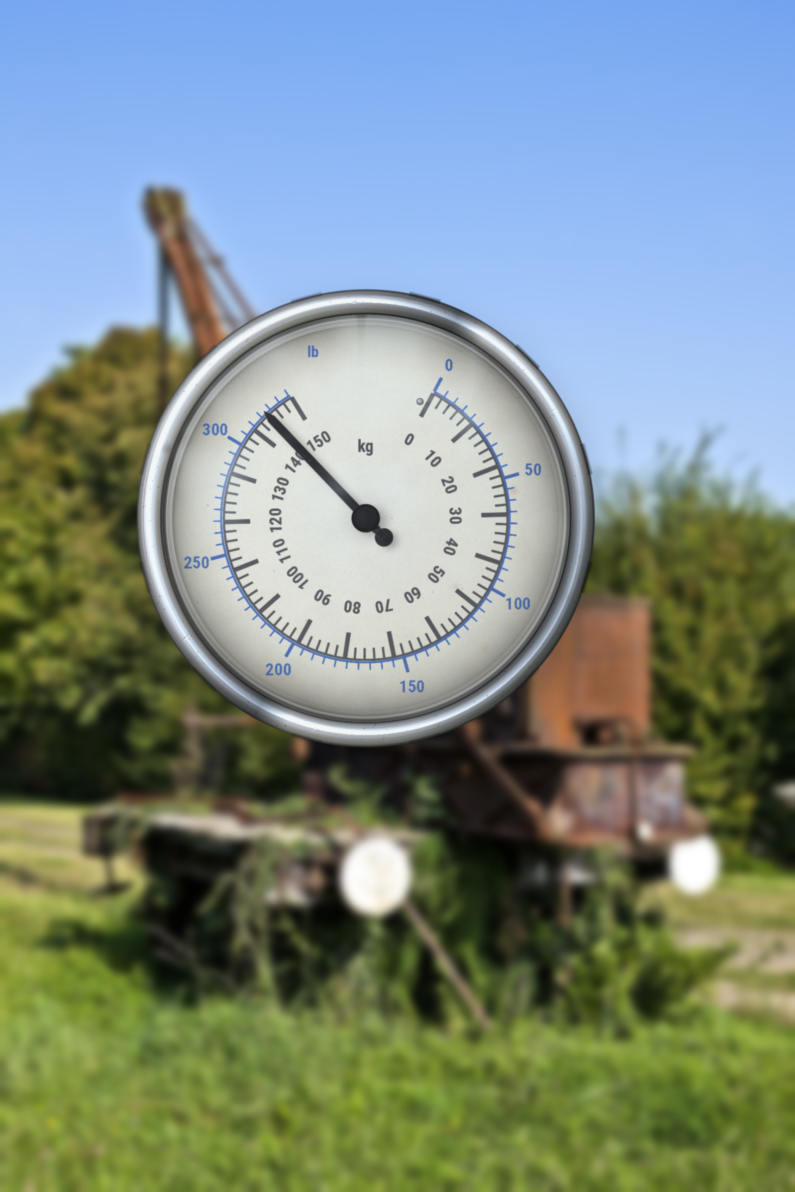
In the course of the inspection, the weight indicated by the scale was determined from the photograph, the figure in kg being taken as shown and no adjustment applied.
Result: 144 kg
